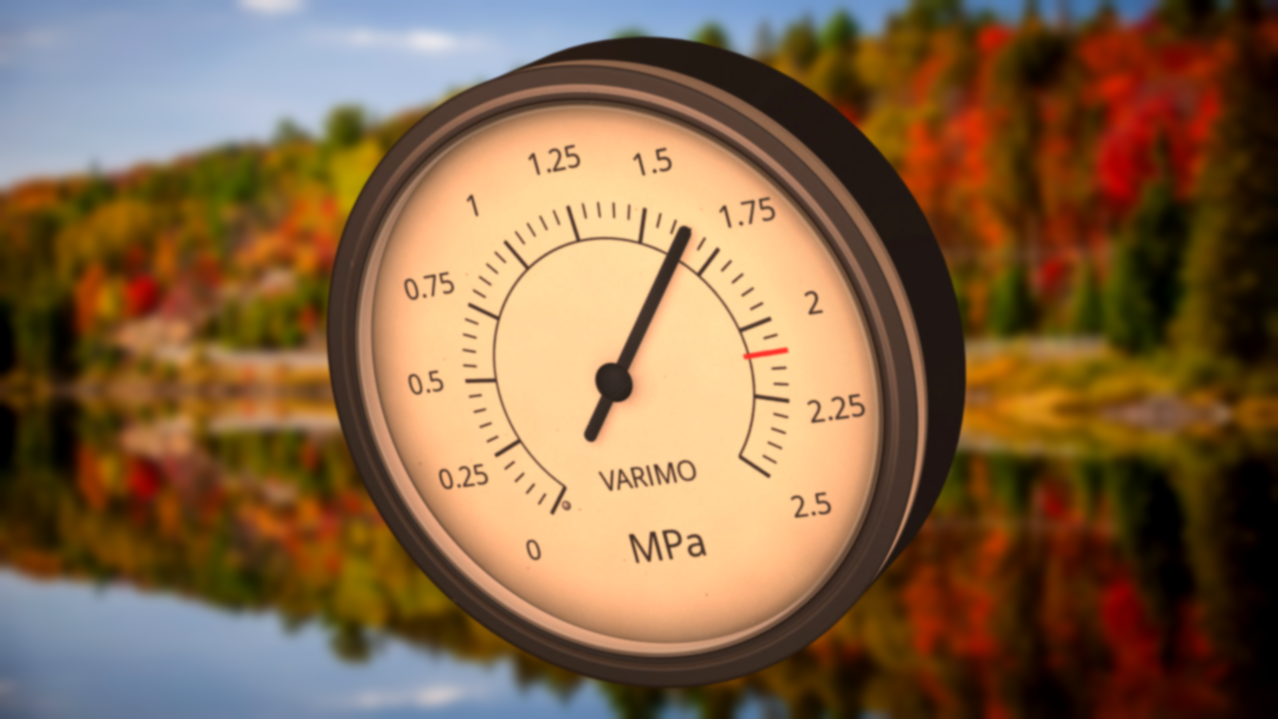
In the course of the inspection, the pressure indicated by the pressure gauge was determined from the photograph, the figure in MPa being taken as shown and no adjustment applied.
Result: 1.65 MPa
